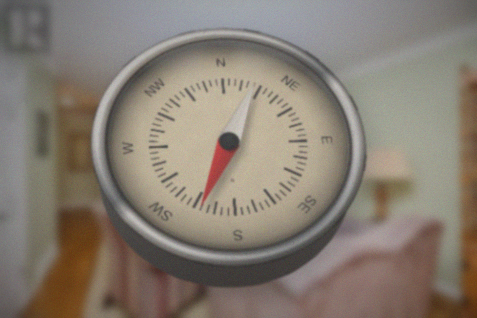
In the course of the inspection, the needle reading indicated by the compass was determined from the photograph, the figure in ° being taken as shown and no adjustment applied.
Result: 205 °
